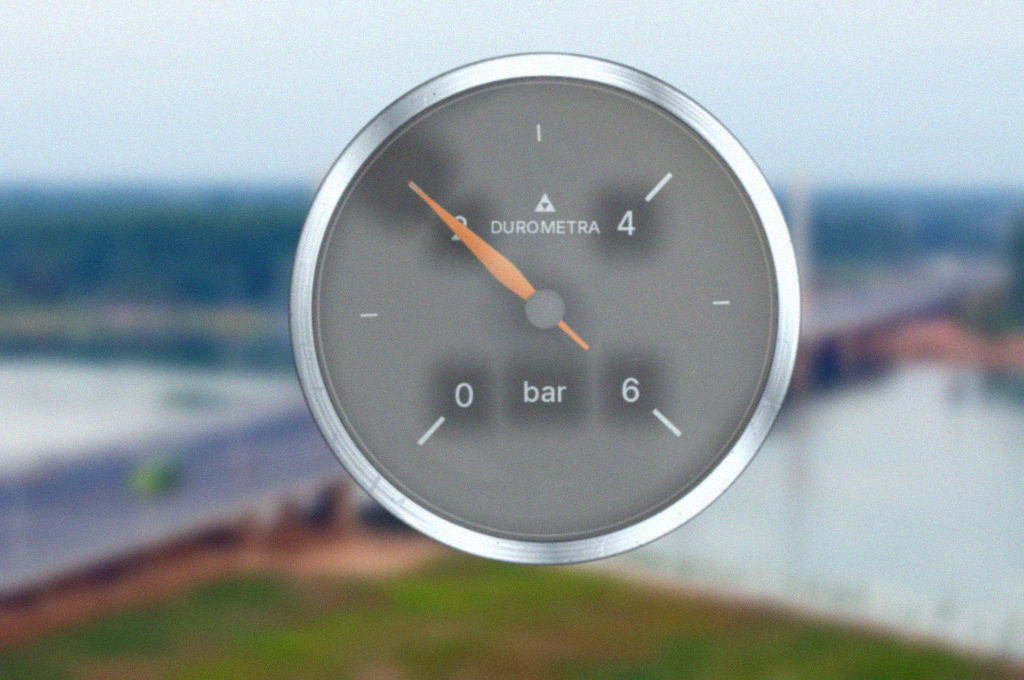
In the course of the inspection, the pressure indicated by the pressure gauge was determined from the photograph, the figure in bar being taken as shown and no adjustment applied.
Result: 2 bar
